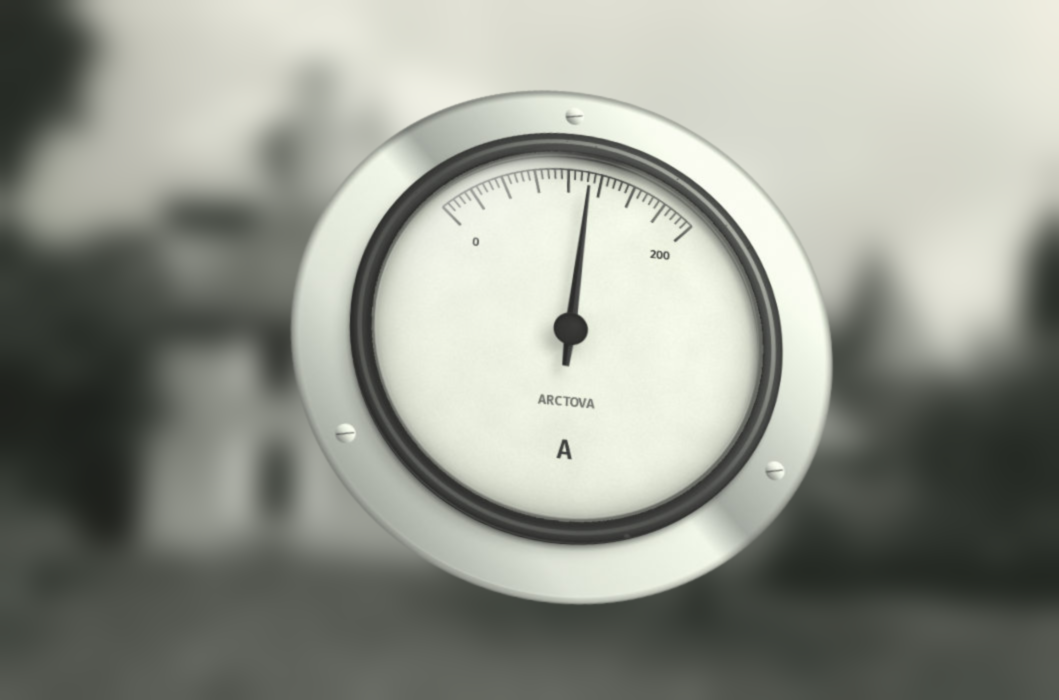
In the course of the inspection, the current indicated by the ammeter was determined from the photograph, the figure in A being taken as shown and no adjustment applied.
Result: 115 A
